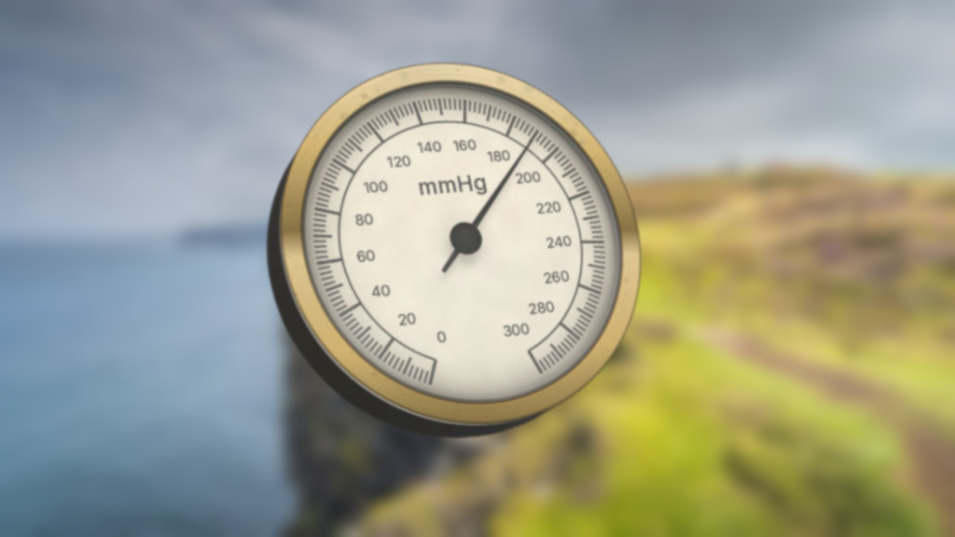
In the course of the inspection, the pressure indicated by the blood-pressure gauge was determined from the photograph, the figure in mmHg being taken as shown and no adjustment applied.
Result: 190 mmHg
